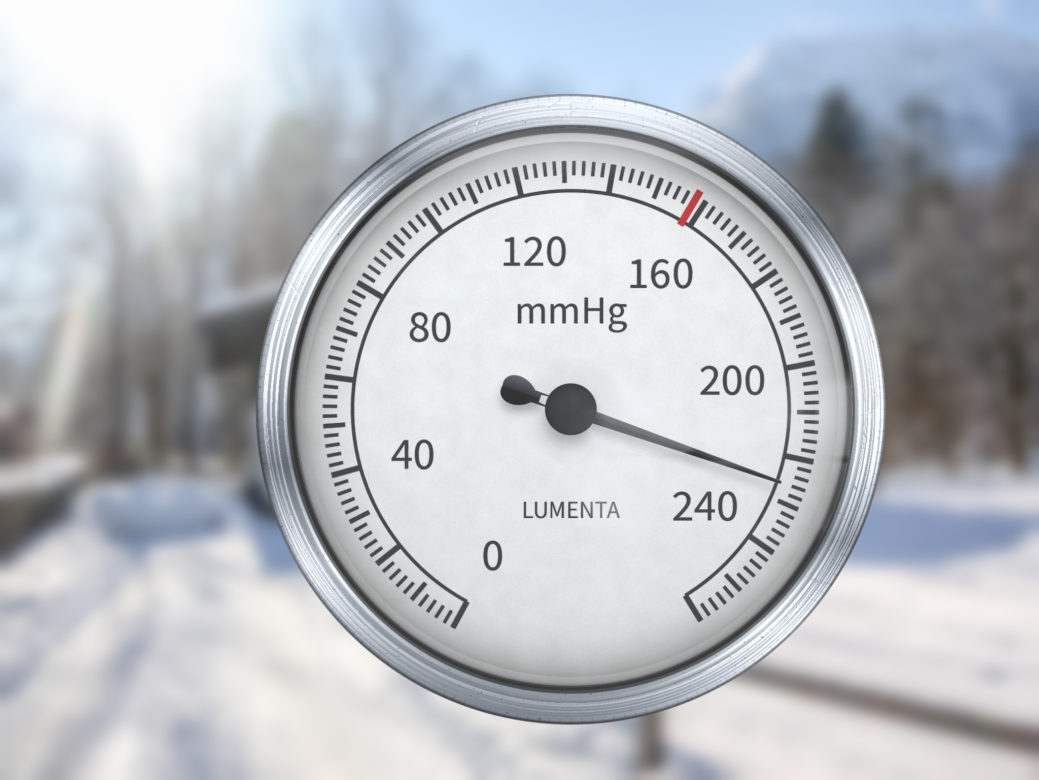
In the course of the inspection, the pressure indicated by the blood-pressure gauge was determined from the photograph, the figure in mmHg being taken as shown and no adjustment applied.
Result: 226 mmHg
